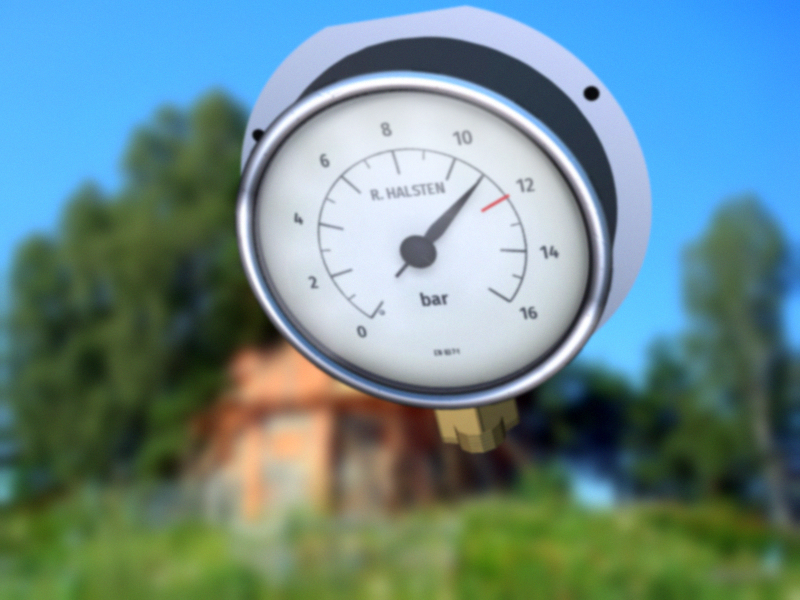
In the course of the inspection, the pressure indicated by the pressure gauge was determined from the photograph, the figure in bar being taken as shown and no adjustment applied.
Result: 11 bar
